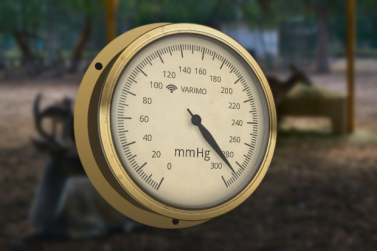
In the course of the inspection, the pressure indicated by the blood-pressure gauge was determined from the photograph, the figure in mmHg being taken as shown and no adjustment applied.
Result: 290 mmHg
